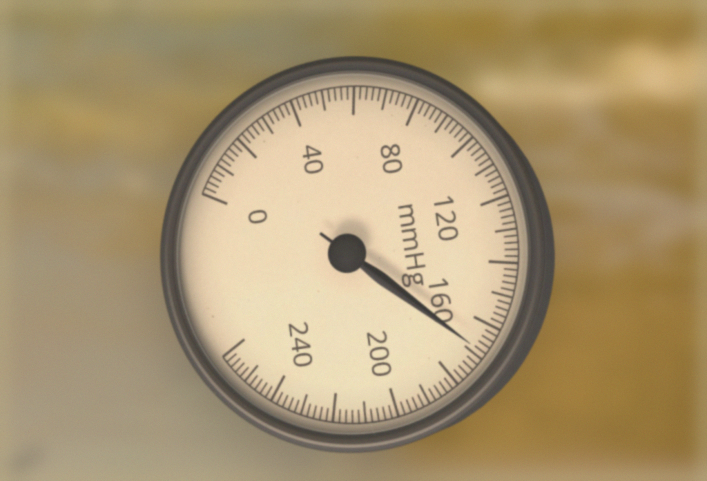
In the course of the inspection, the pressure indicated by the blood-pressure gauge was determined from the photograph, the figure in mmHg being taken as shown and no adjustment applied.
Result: 168 mmHg
